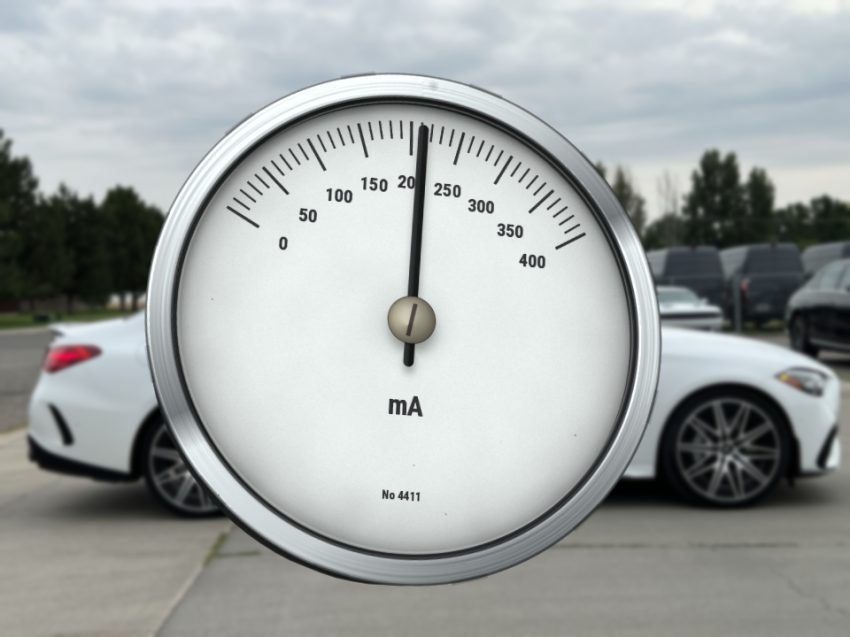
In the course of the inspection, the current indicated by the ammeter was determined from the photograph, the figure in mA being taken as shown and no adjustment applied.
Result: 210 mA
